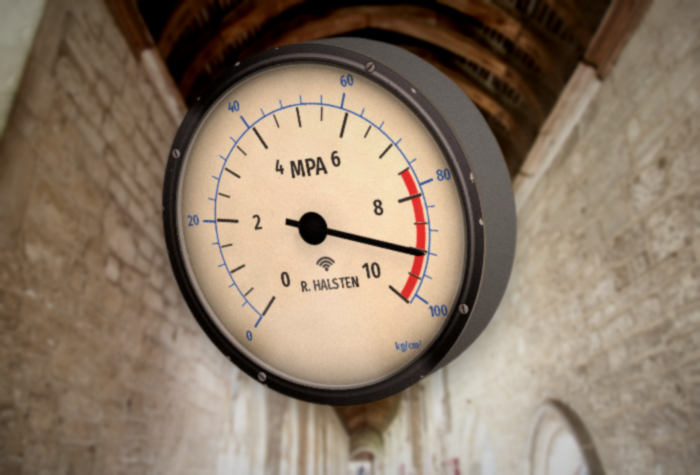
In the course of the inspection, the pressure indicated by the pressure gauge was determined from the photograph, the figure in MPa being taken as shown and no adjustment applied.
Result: 9 MPa
